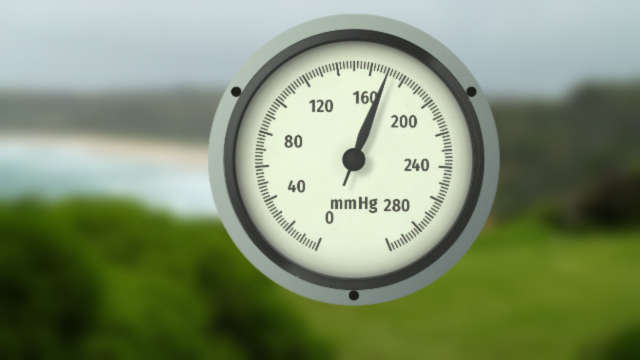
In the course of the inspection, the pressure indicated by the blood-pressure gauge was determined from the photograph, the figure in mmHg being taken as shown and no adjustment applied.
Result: 170 mmHg
